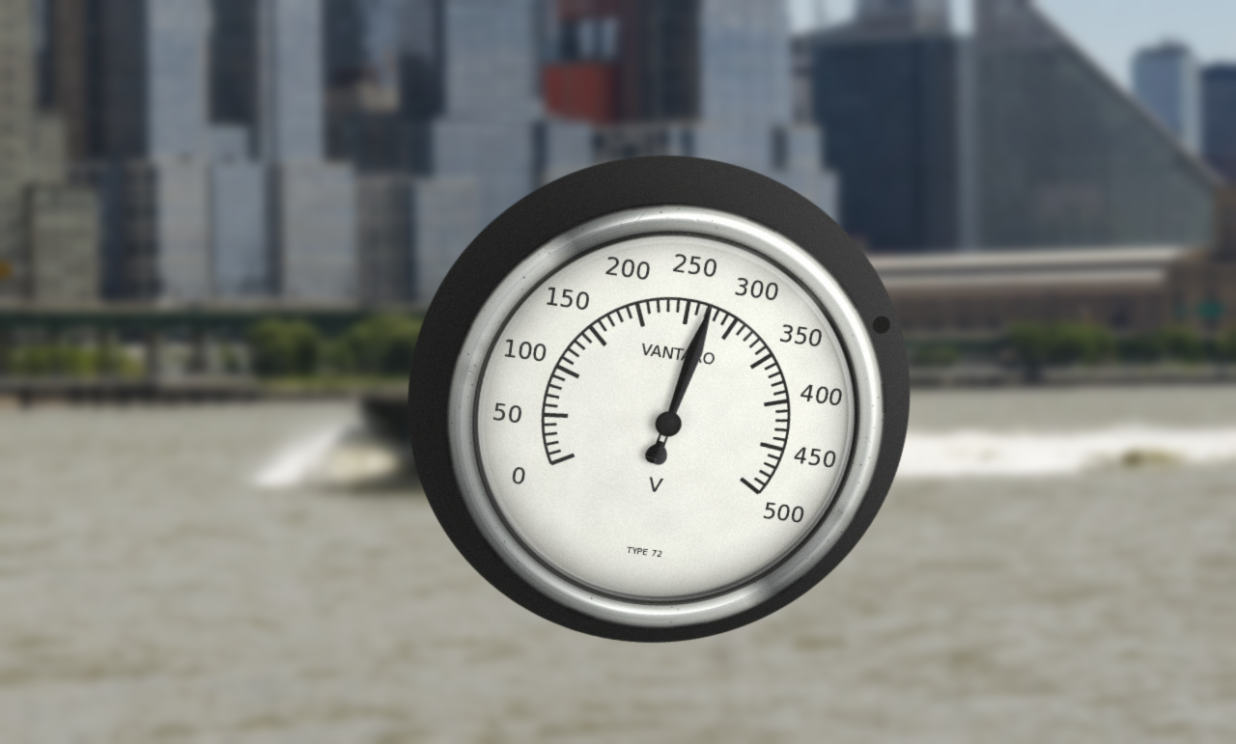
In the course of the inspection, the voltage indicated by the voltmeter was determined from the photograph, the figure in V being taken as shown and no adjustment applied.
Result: 270 V
